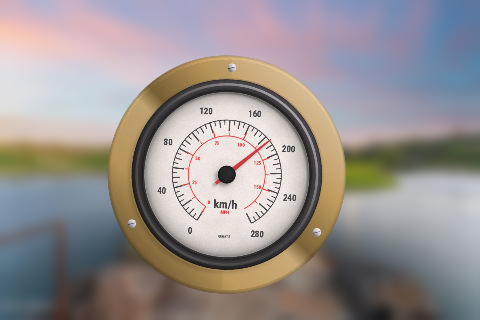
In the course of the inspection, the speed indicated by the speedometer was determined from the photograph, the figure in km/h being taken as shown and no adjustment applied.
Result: 185 km/h
